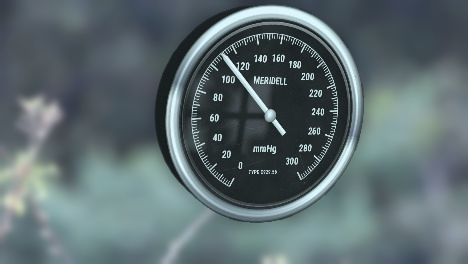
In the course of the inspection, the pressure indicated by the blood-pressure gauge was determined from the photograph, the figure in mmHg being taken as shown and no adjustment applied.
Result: 110 mmHg
